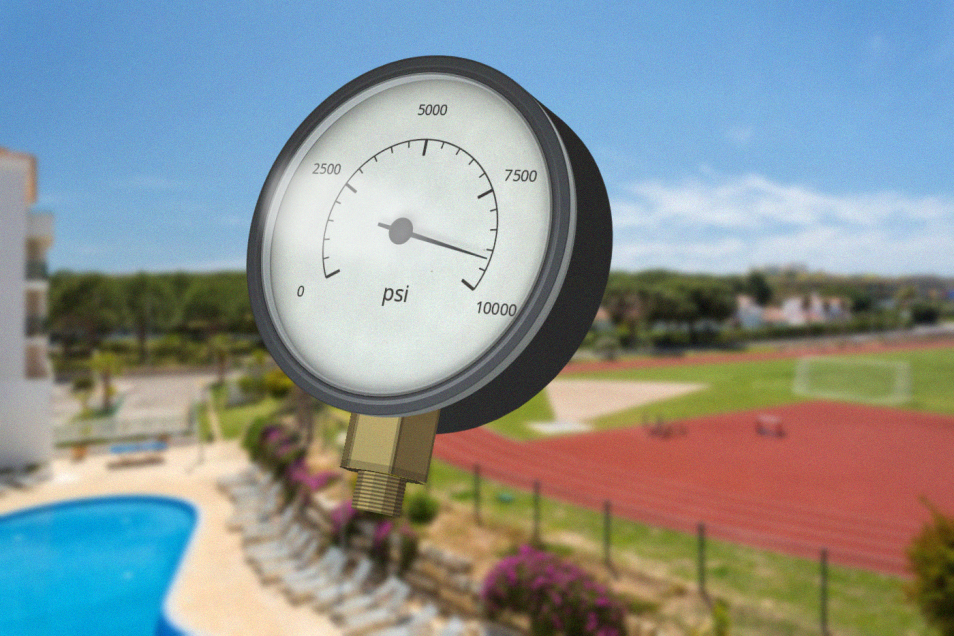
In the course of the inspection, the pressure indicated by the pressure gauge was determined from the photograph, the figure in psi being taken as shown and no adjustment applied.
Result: 9250 psi
